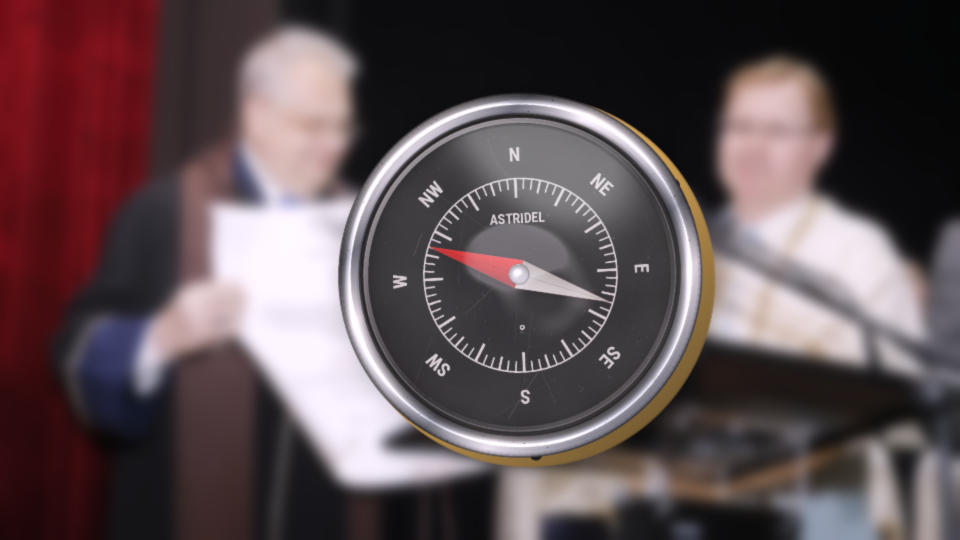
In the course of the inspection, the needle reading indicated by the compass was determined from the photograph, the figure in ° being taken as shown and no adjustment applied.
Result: 290 °
